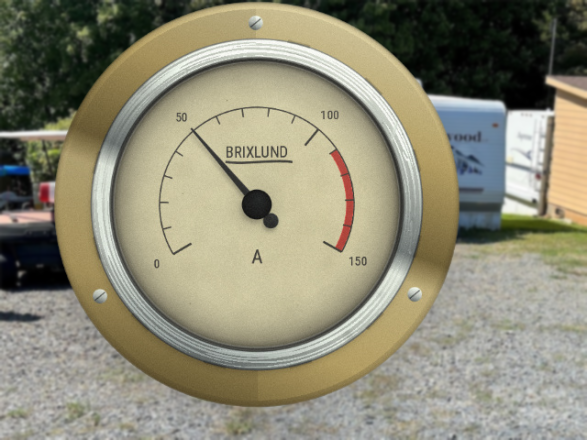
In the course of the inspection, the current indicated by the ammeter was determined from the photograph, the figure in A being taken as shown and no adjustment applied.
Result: 50 A
